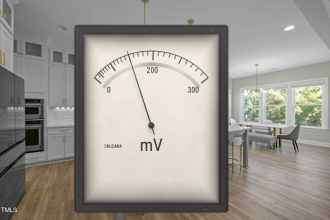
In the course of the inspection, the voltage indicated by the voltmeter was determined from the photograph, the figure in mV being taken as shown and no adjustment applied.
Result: 150 mV
